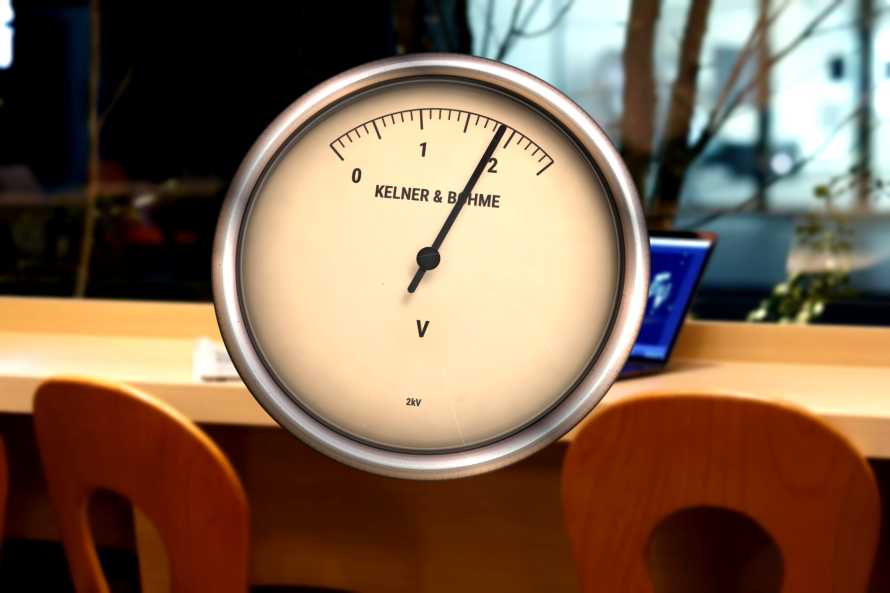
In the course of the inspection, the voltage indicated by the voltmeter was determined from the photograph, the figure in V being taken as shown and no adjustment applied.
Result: 1.9 V
